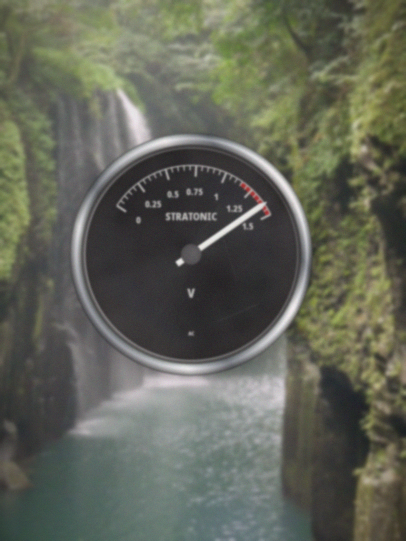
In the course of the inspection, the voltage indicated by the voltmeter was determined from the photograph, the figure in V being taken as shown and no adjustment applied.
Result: 1.4 V
